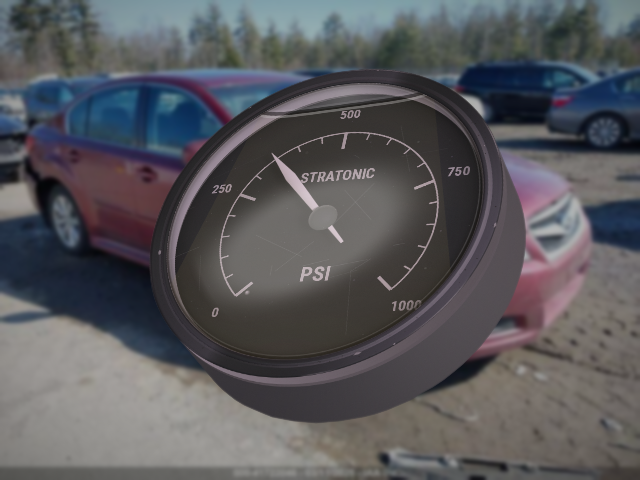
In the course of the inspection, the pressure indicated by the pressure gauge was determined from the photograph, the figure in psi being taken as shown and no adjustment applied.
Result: 350 psi
